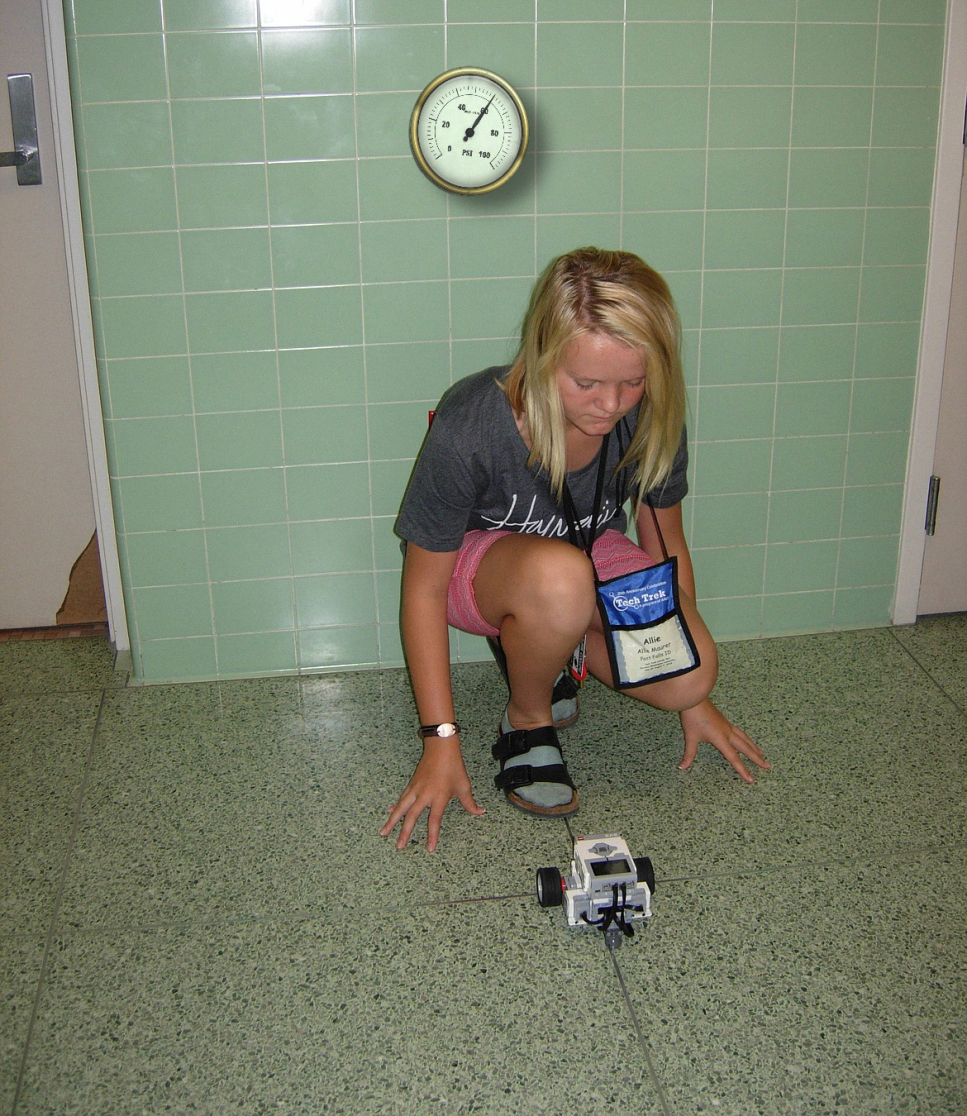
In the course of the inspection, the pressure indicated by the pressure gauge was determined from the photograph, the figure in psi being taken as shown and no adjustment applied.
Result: 60 psi
